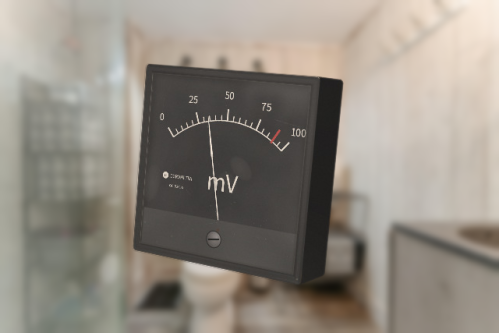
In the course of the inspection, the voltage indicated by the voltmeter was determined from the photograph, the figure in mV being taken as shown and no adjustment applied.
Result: 35 mV
